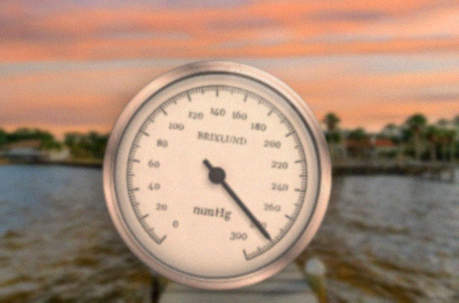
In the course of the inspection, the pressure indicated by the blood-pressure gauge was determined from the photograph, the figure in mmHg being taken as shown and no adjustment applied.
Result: 280 mmHg
